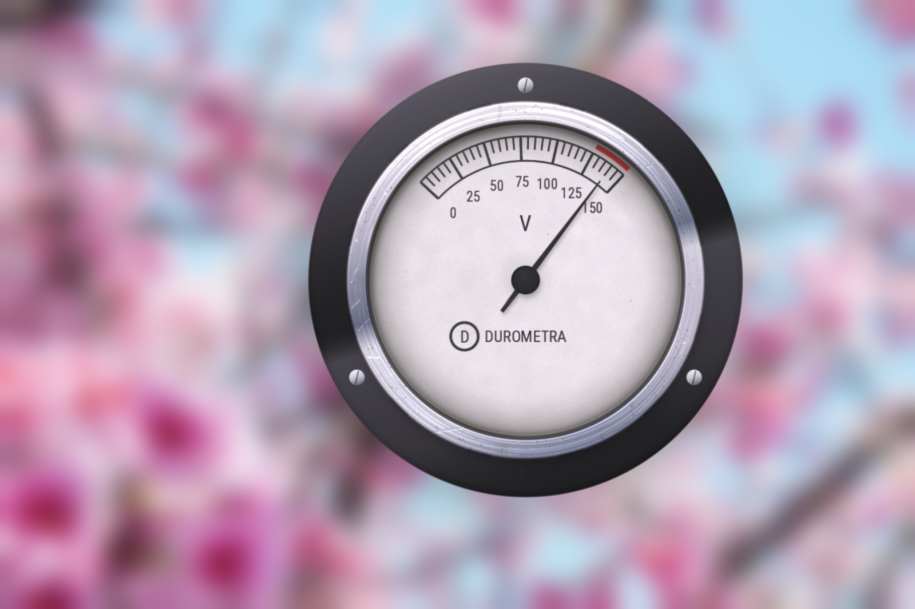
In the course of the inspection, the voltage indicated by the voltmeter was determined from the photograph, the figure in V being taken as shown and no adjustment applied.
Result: 140 V
